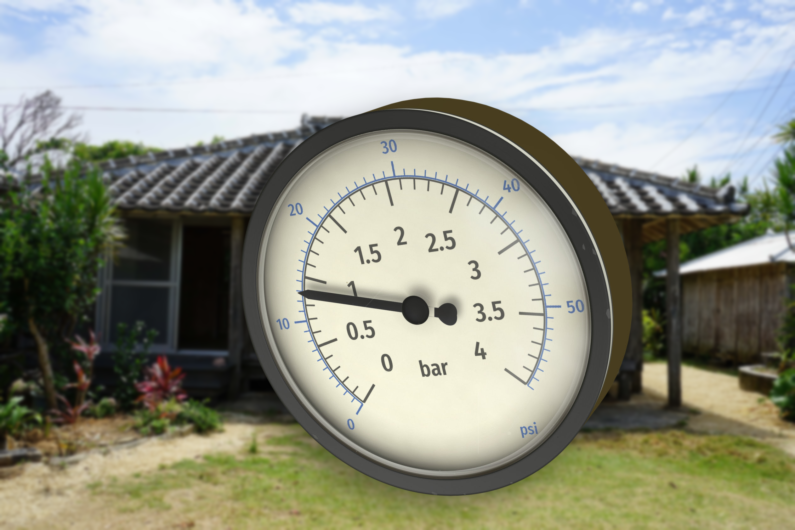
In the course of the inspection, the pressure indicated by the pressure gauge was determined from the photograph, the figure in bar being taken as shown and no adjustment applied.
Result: 0.9 bar
